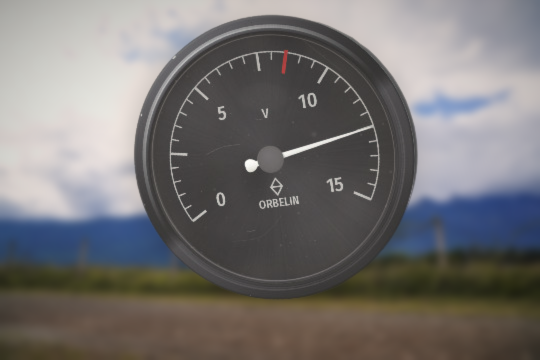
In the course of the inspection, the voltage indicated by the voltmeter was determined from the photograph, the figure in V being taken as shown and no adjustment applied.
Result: 12.5 V
